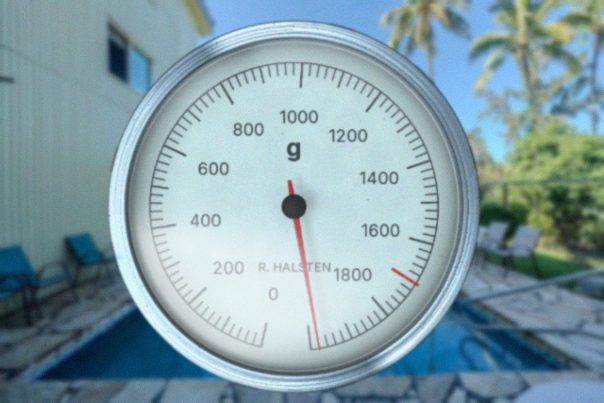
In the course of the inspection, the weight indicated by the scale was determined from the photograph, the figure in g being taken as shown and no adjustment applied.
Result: 1980 g
